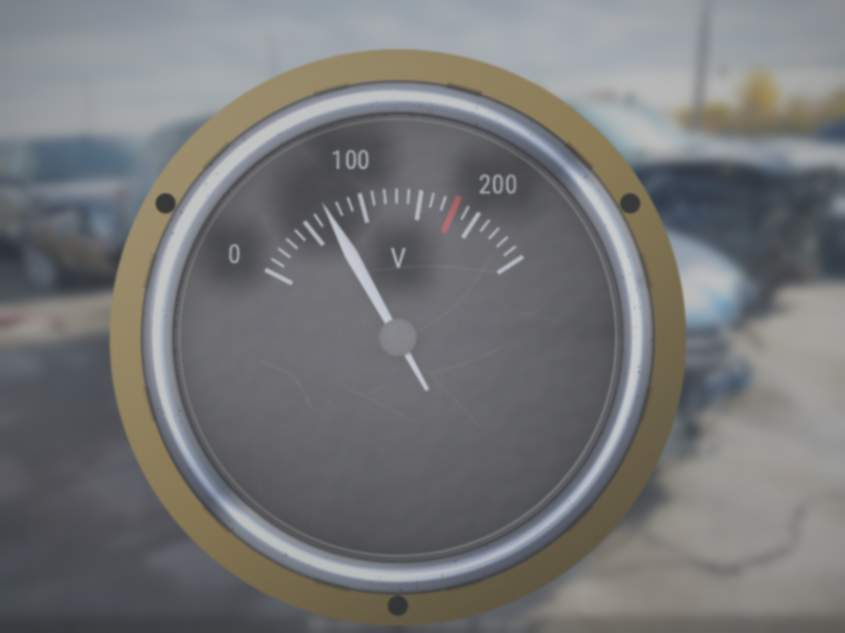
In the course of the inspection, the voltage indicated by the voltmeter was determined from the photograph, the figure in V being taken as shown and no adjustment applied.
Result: 70 V
